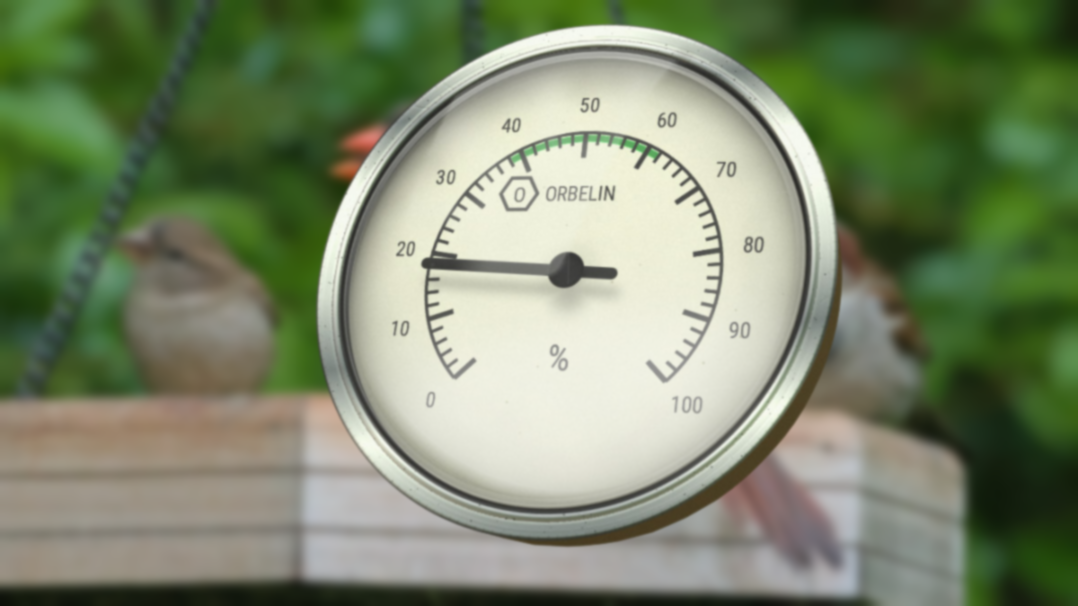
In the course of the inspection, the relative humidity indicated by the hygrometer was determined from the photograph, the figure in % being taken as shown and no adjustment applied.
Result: 18 %
